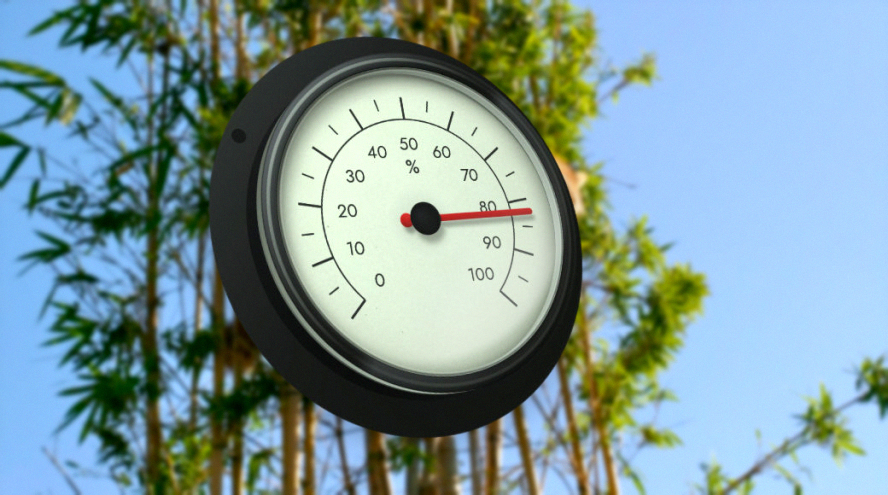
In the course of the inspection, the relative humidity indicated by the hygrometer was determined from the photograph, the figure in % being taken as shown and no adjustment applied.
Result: 82.5 %
